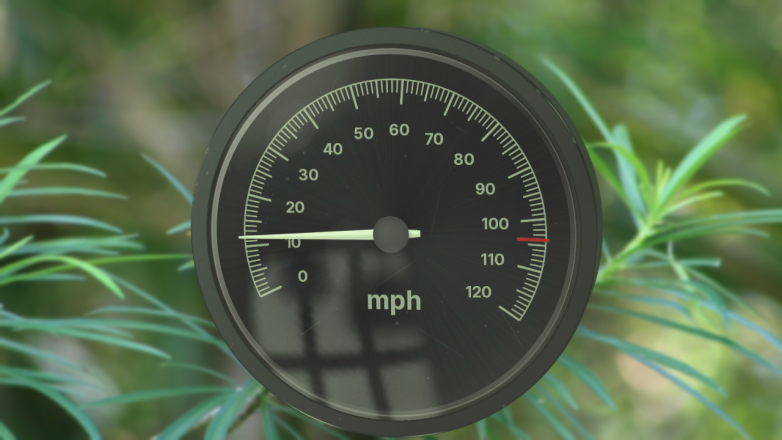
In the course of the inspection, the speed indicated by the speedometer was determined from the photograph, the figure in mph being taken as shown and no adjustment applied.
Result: 12 mph
